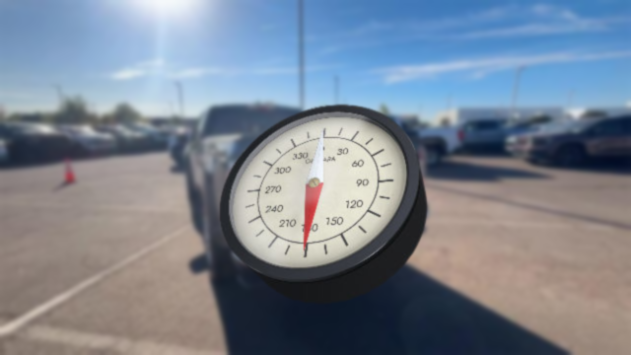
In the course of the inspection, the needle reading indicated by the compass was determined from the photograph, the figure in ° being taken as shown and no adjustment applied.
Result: 180 °
